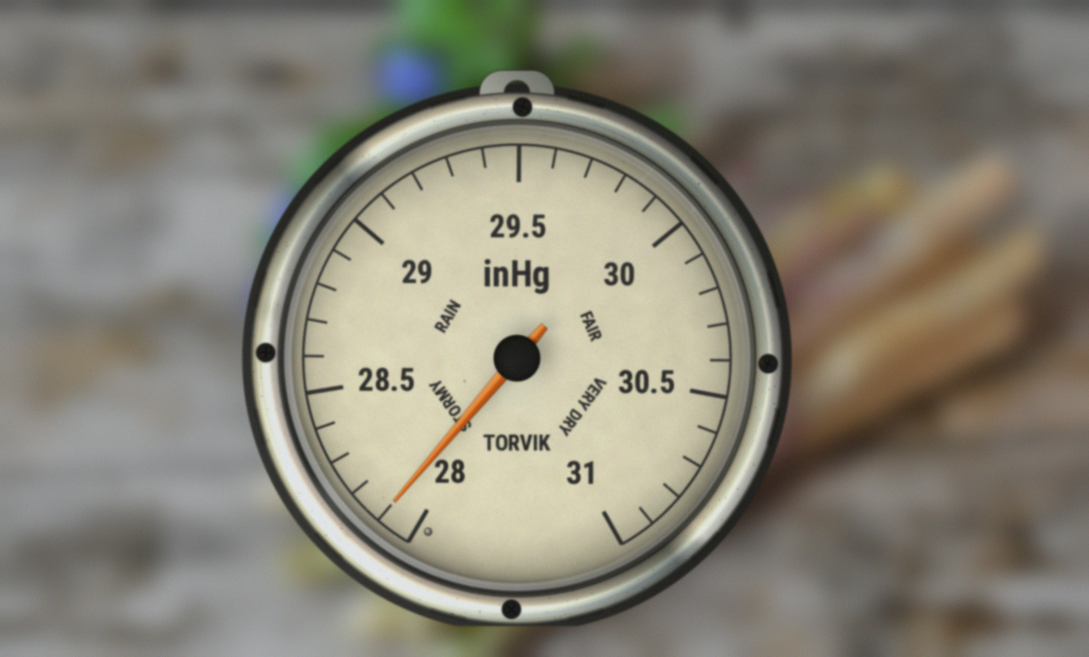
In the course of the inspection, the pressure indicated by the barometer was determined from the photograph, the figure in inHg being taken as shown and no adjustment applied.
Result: 28.1 inHg
